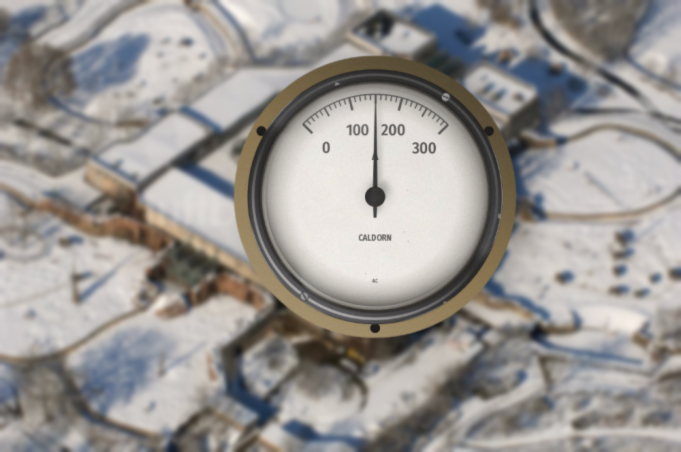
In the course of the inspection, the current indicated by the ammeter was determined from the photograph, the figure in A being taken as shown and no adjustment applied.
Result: 150 A
